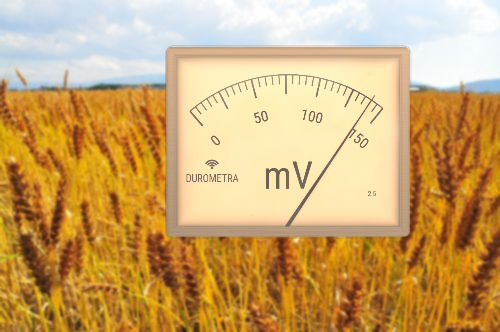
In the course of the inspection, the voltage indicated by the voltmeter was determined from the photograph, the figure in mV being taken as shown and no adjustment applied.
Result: 140 mV
